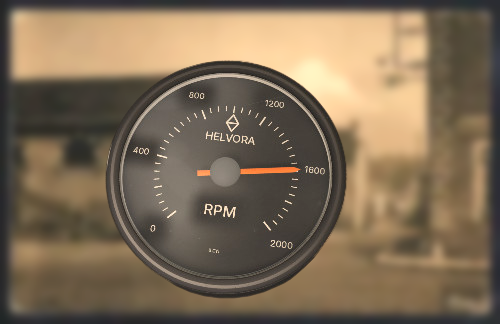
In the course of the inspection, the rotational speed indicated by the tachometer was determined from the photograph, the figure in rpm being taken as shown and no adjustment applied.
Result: 1600 rpm
